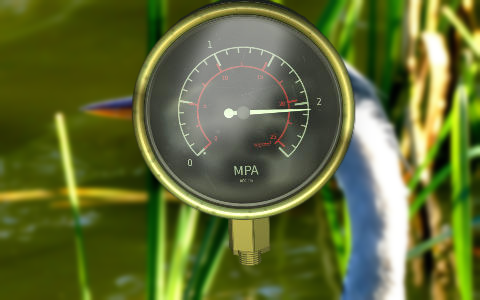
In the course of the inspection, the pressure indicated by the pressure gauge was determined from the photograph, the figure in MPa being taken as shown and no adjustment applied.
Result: 2.05 MPa
